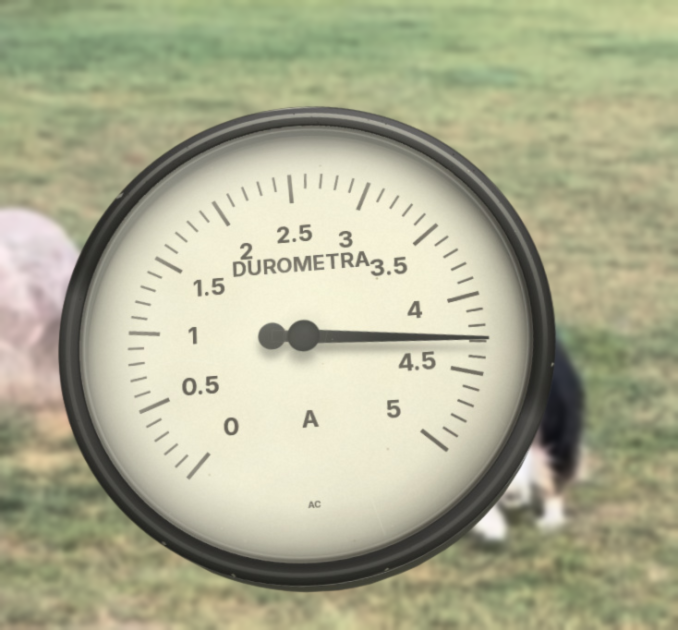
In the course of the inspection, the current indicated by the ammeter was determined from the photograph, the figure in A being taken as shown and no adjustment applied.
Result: 4.3 A
